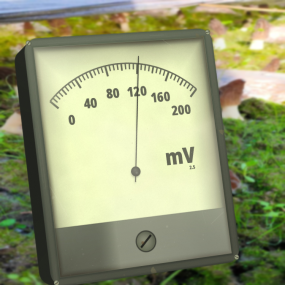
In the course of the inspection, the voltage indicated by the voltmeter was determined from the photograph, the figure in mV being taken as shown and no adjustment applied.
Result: 120 mV
